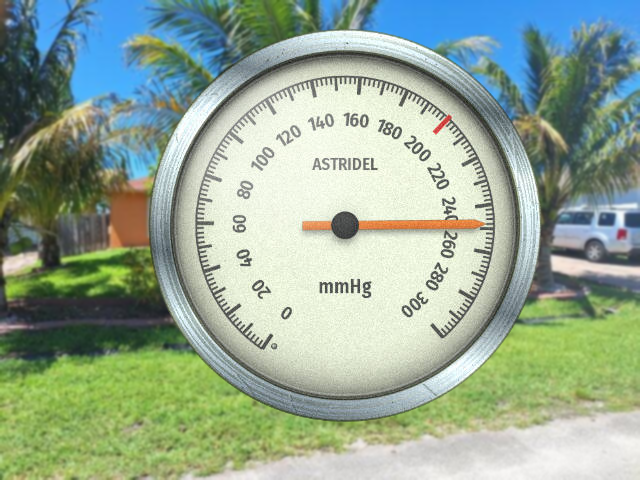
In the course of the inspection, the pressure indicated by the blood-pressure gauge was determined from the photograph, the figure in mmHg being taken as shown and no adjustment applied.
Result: 248 mmHg
